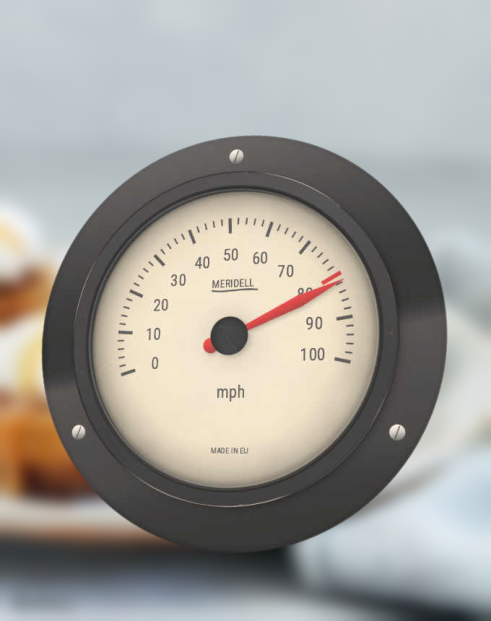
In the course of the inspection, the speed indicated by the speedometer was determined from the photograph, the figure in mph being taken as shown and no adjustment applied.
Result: 82 mph
